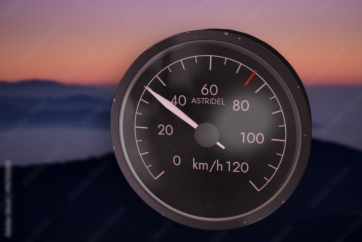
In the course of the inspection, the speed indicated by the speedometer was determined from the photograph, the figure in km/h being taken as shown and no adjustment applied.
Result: 35 km/h
